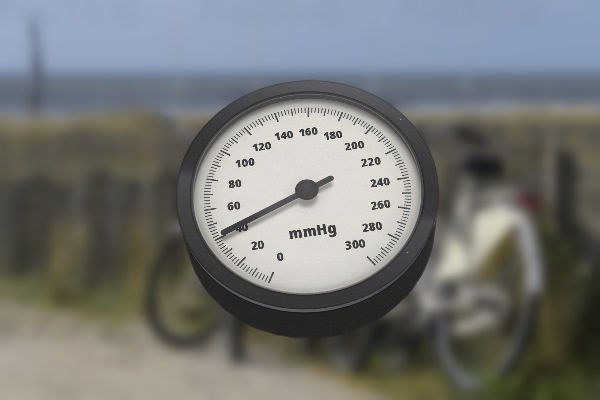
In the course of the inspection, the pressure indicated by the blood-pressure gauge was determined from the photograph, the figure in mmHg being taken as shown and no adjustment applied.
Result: 40 mmHg
